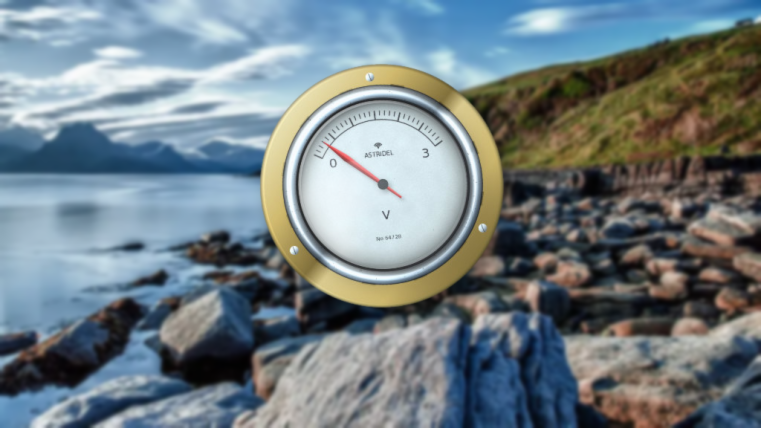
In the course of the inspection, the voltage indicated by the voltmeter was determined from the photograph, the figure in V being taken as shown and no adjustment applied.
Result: 0.3 V
